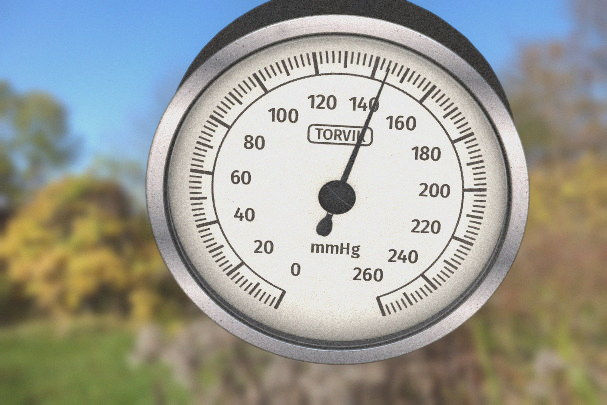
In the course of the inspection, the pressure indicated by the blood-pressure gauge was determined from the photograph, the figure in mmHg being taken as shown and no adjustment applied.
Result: 144 mmHg
